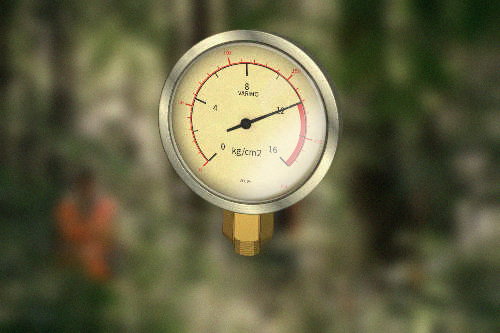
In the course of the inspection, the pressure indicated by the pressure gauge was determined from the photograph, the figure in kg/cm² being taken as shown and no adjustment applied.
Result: 12 kg/cm²
